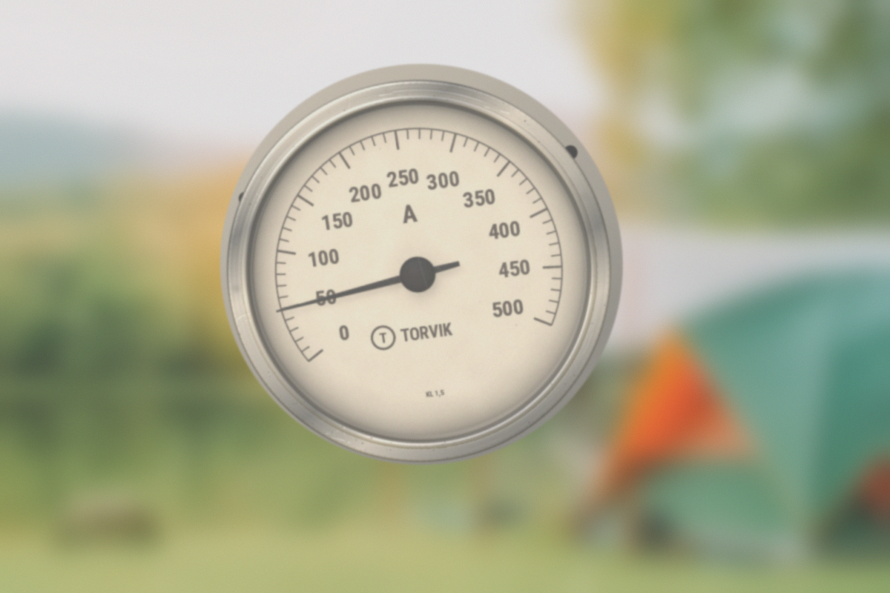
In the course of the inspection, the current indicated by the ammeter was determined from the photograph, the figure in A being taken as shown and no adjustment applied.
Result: 50 A
